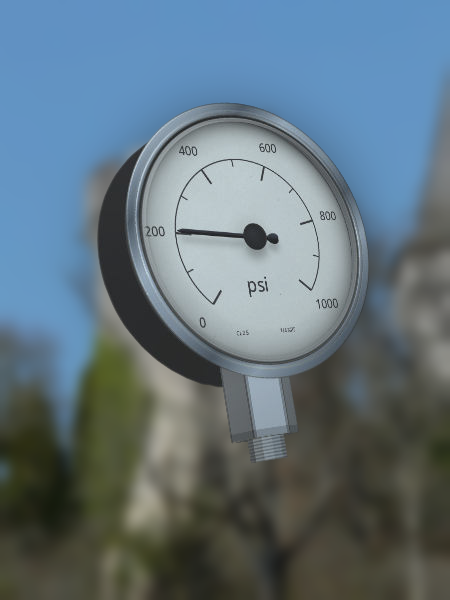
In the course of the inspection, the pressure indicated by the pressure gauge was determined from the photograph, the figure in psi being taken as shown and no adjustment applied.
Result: 200 psi
